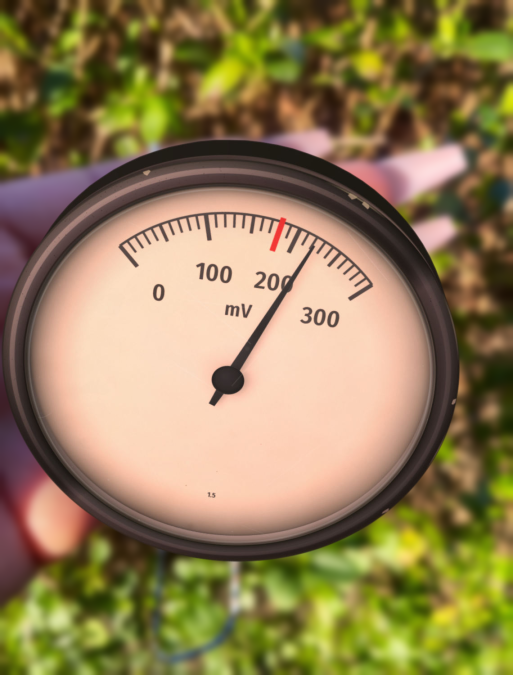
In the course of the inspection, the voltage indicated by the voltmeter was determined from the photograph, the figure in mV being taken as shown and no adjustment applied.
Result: 220 mV
